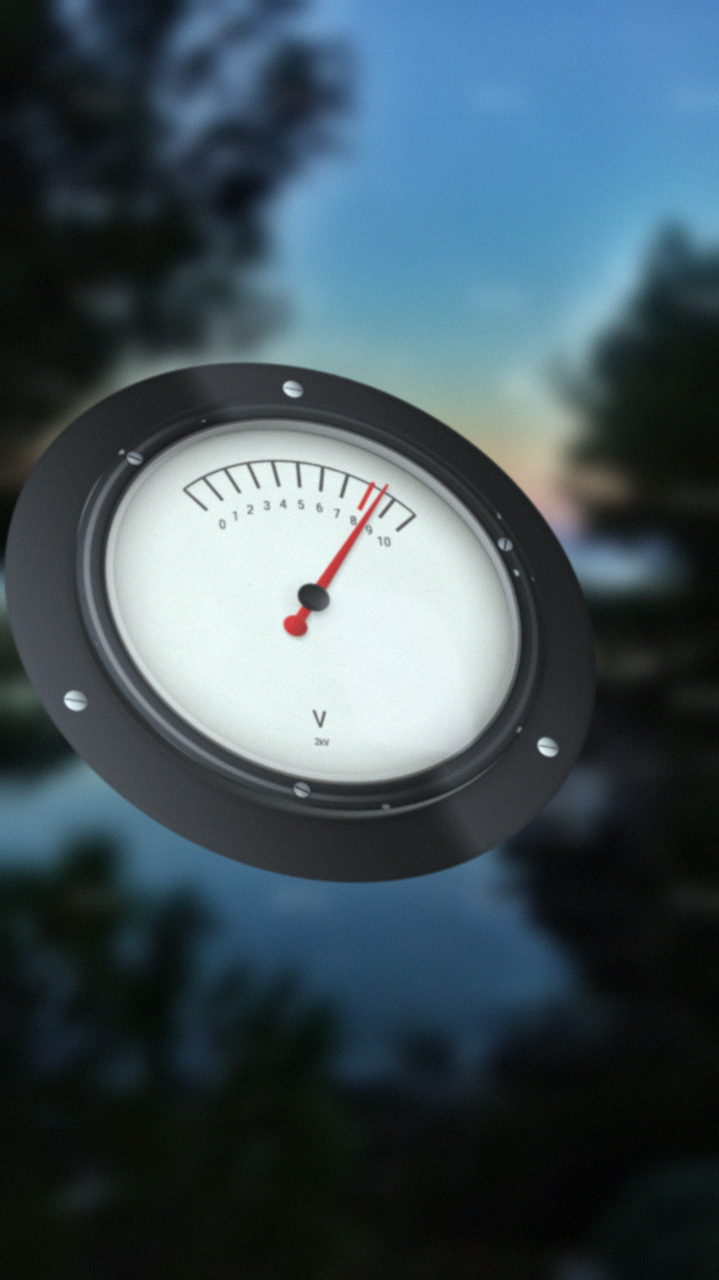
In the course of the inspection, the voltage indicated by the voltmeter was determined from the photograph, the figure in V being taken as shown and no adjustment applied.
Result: 8.5 V
